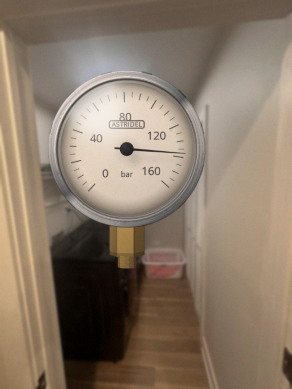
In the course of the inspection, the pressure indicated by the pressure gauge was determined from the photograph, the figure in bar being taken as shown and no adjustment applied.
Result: 137.5 bar
